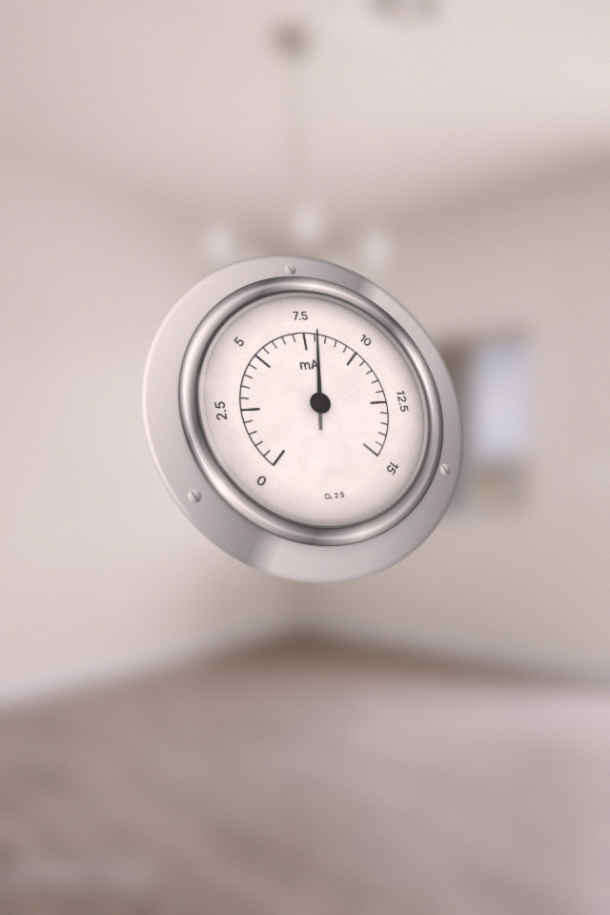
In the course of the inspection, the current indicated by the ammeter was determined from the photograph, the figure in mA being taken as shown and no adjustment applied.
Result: 8 mA
